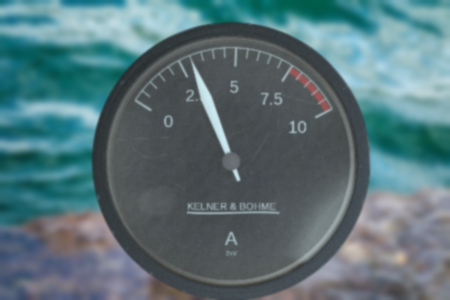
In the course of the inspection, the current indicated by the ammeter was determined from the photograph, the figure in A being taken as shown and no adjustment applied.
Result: 3 A
